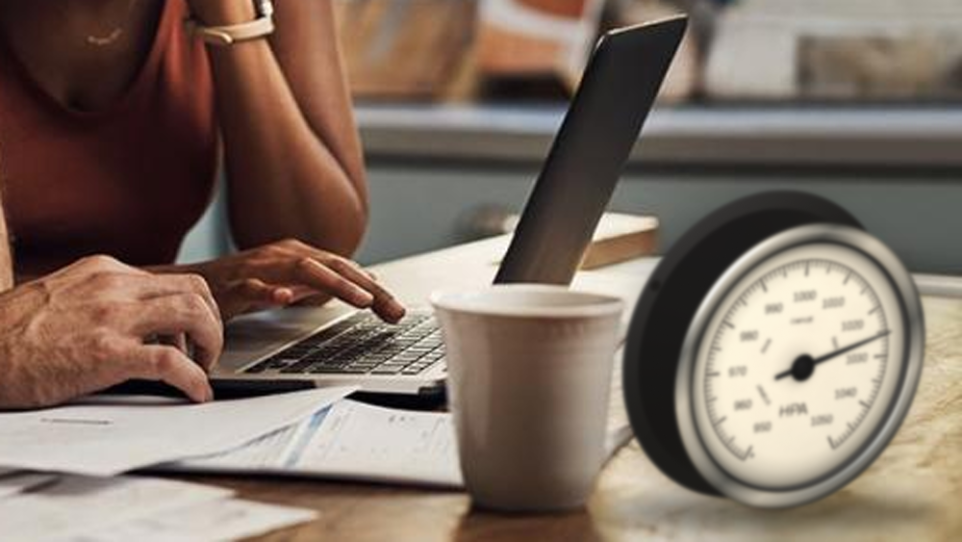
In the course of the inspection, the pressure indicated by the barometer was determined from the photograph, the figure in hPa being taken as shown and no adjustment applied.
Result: 1025 hPa
